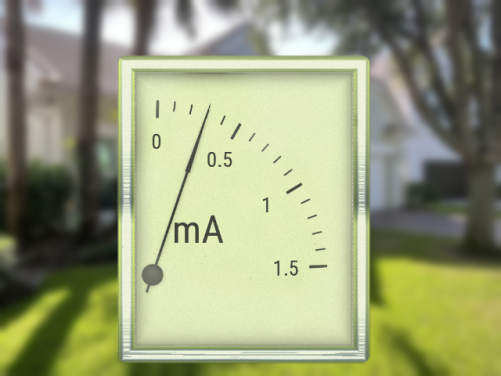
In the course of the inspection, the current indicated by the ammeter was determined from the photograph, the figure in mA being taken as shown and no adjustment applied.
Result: 0.3 mA
